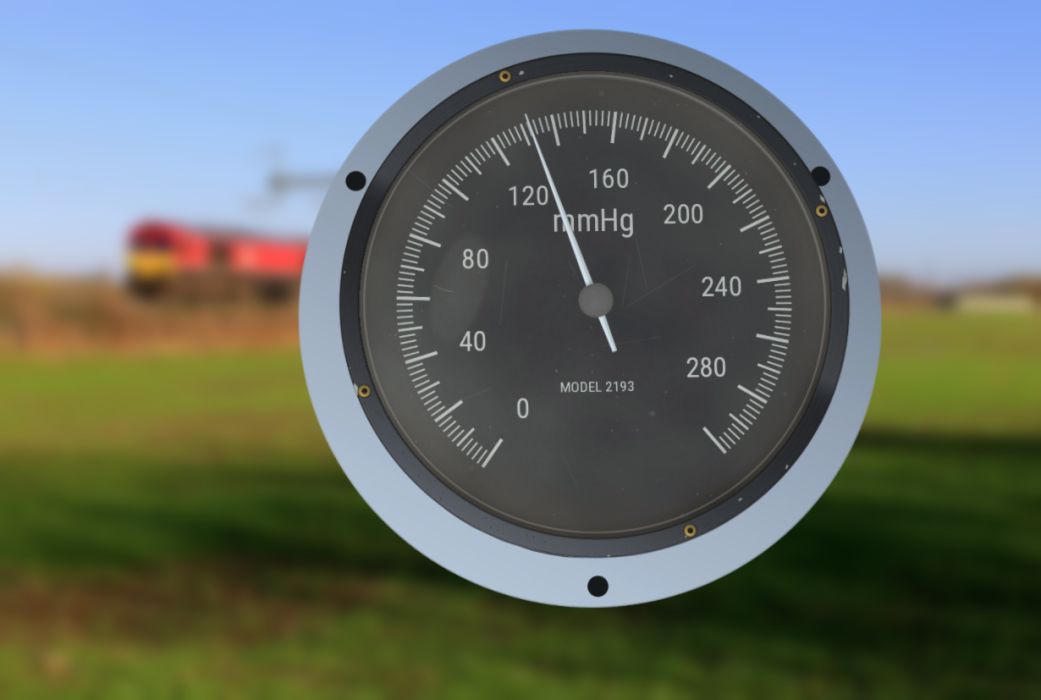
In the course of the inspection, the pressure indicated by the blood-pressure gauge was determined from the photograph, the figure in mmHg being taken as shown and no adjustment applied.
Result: 132 mmHg
